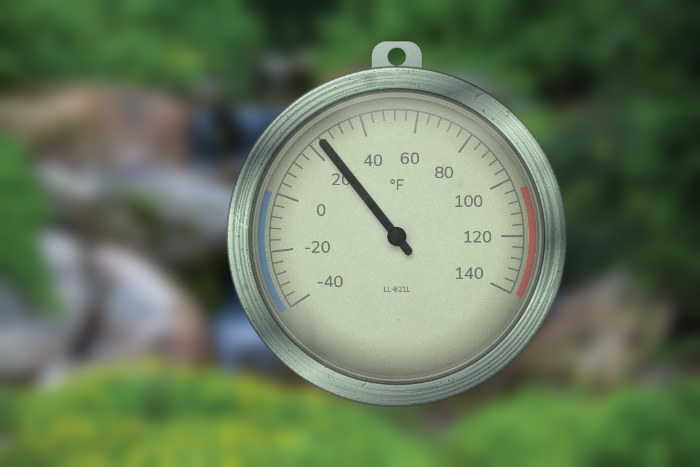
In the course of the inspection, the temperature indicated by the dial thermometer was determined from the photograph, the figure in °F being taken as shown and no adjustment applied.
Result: 24 °F
